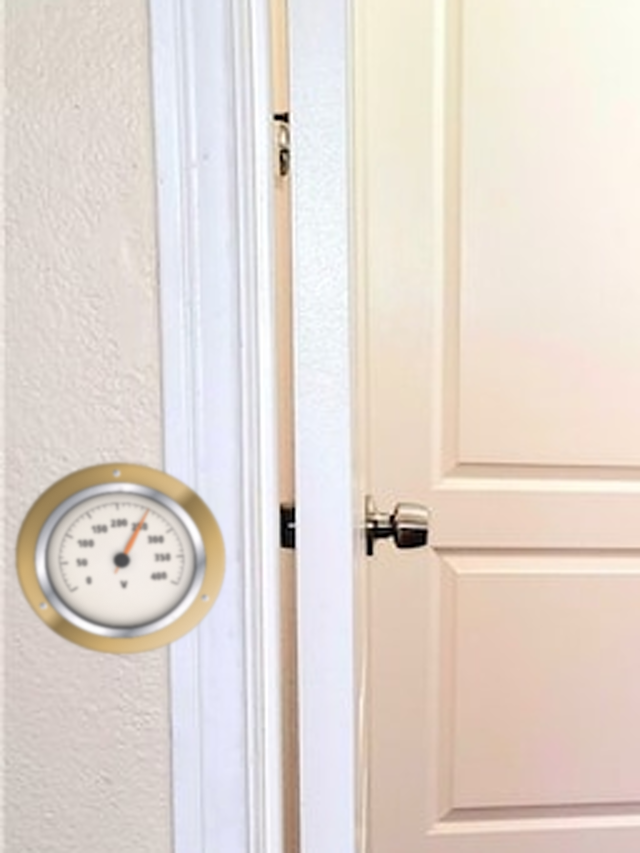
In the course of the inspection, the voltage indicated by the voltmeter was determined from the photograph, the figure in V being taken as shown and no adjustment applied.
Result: 250 V
